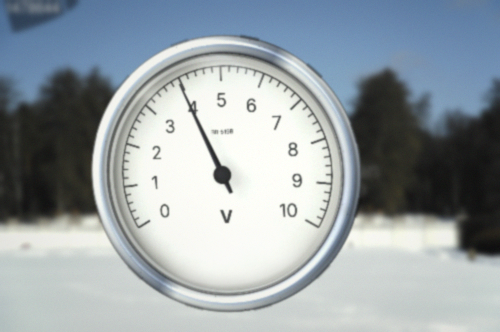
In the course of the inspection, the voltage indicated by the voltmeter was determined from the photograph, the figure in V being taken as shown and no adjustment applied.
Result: 4 V
